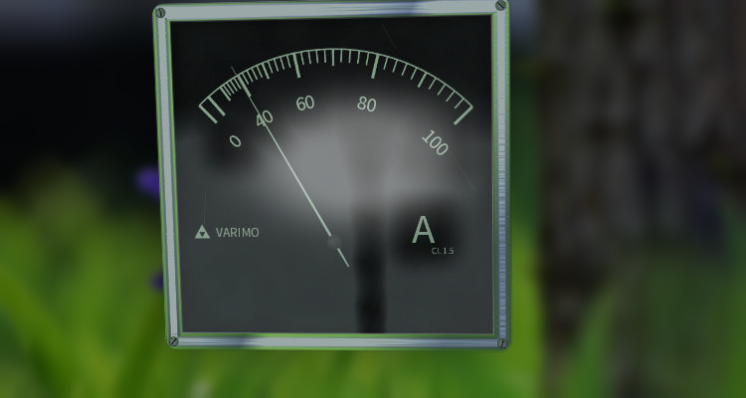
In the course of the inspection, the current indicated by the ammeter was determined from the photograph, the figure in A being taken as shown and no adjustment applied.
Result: 40 A
